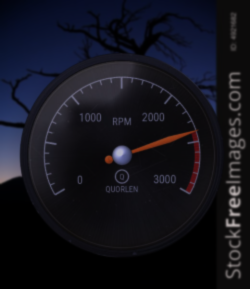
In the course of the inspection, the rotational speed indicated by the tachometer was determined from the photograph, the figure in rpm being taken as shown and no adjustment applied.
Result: 2400 rpm
